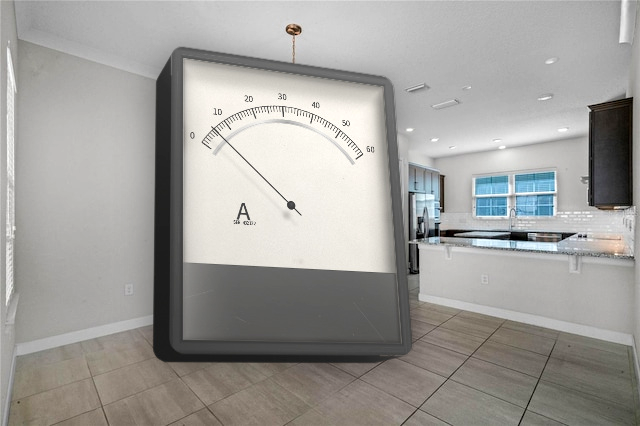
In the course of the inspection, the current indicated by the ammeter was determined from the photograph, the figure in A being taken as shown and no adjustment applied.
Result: 5 A
